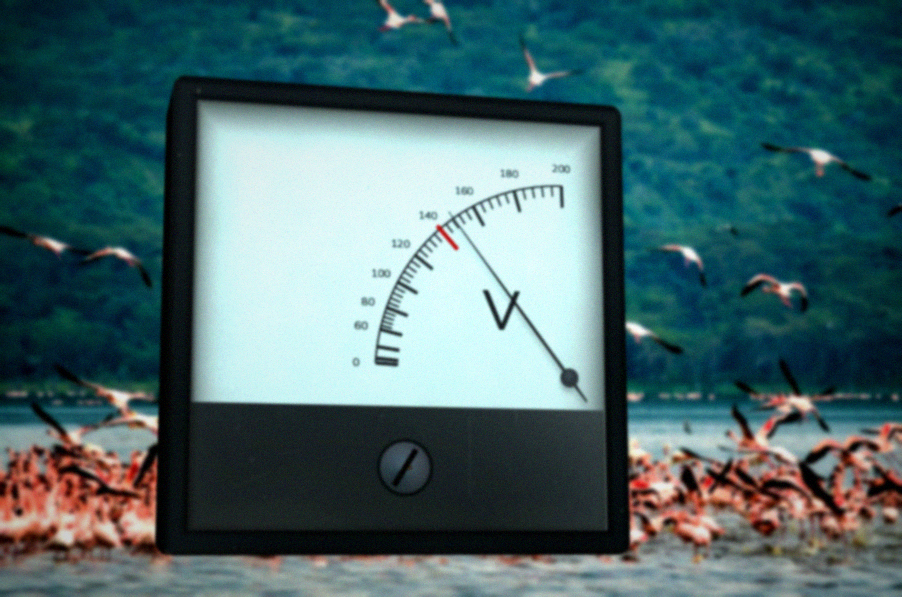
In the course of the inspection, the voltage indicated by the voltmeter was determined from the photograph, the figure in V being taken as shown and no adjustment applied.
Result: 148 V
